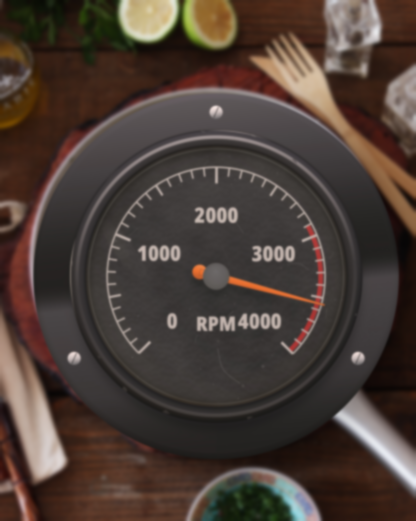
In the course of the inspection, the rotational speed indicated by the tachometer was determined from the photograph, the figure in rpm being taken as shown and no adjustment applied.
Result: 3550 rpm
